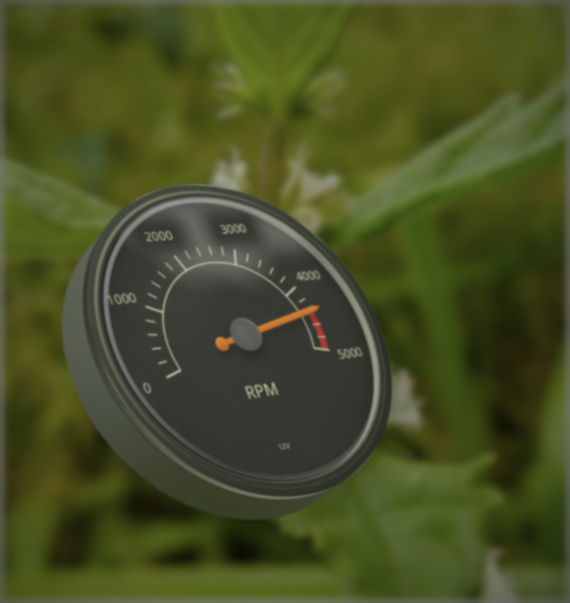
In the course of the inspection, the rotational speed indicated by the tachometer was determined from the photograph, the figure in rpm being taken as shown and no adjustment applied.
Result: 4400 rpm
